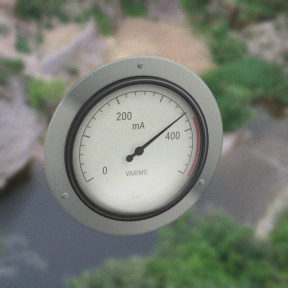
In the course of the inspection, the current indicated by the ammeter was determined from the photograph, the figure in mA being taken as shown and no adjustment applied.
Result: 360 mA
